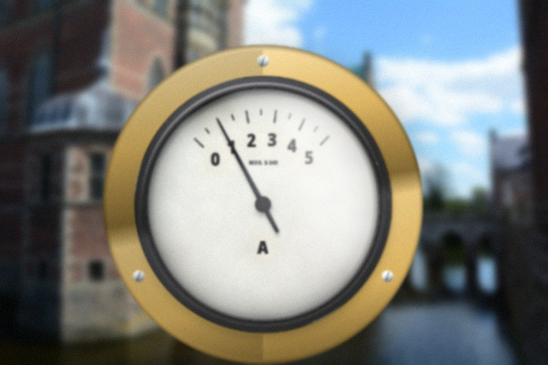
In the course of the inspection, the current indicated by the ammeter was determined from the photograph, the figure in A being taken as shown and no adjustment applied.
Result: 1 A
